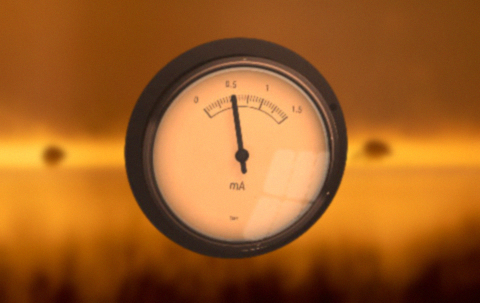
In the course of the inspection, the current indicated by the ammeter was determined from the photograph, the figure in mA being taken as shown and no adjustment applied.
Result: 0.5 mA
